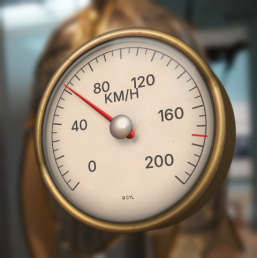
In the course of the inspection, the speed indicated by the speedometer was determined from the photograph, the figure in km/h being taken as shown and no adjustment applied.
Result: 62.5 km/h
